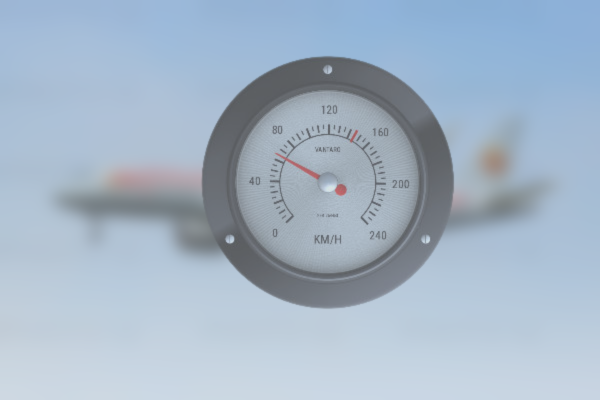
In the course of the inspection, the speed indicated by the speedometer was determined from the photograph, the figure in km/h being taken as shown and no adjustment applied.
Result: 65 km/h
